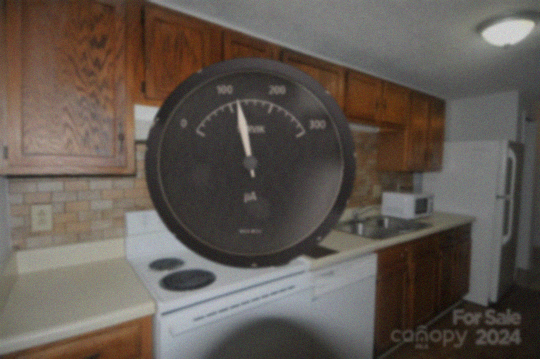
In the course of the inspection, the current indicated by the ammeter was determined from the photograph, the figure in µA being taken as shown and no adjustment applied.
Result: 120 µA
